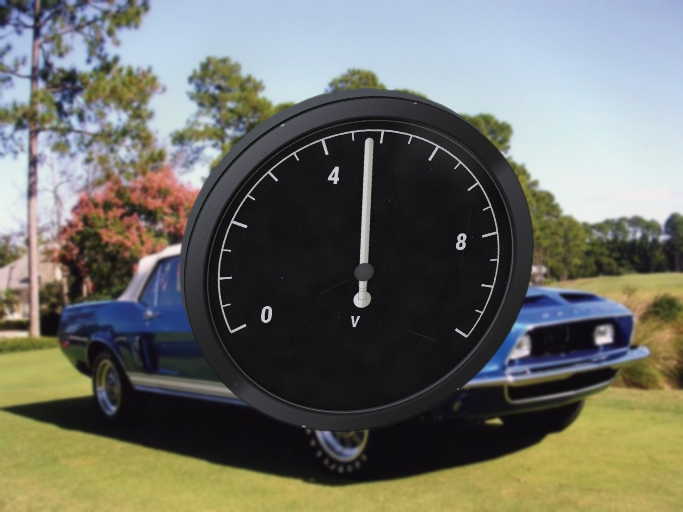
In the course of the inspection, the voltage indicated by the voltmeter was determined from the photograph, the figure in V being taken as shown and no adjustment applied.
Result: 4.75 V
